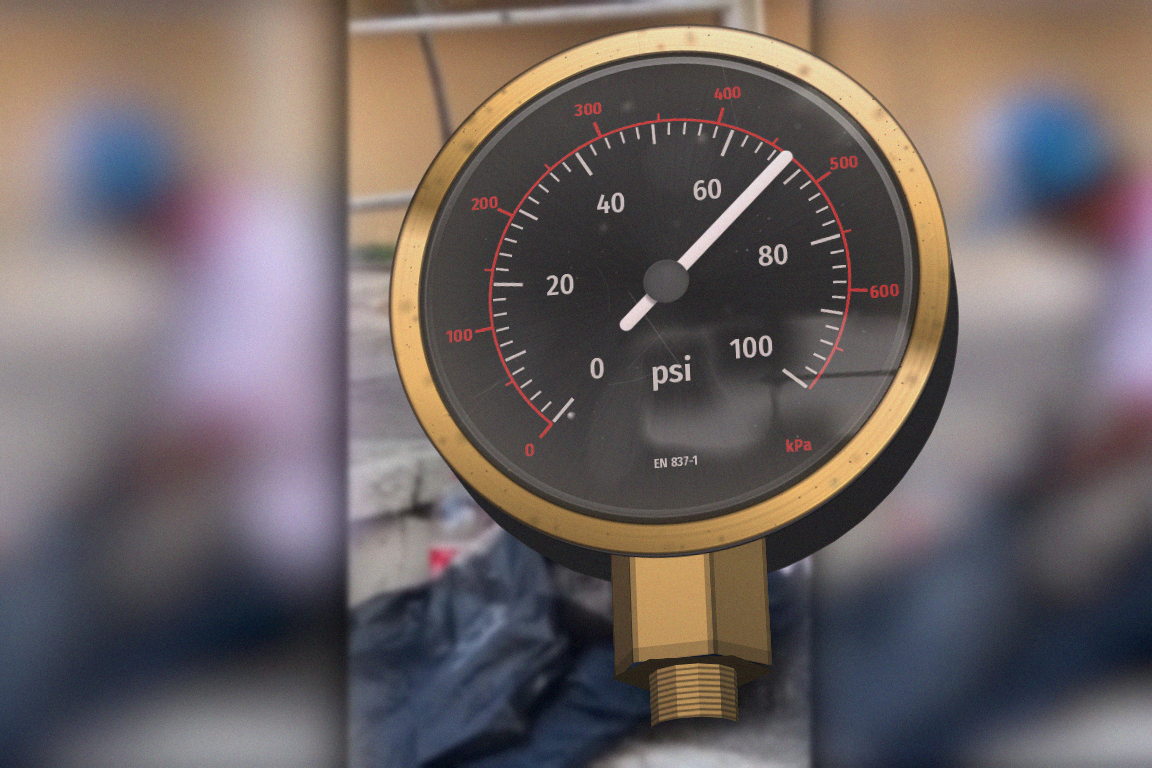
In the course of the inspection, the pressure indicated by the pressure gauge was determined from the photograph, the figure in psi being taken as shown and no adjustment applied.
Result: 68 psi
